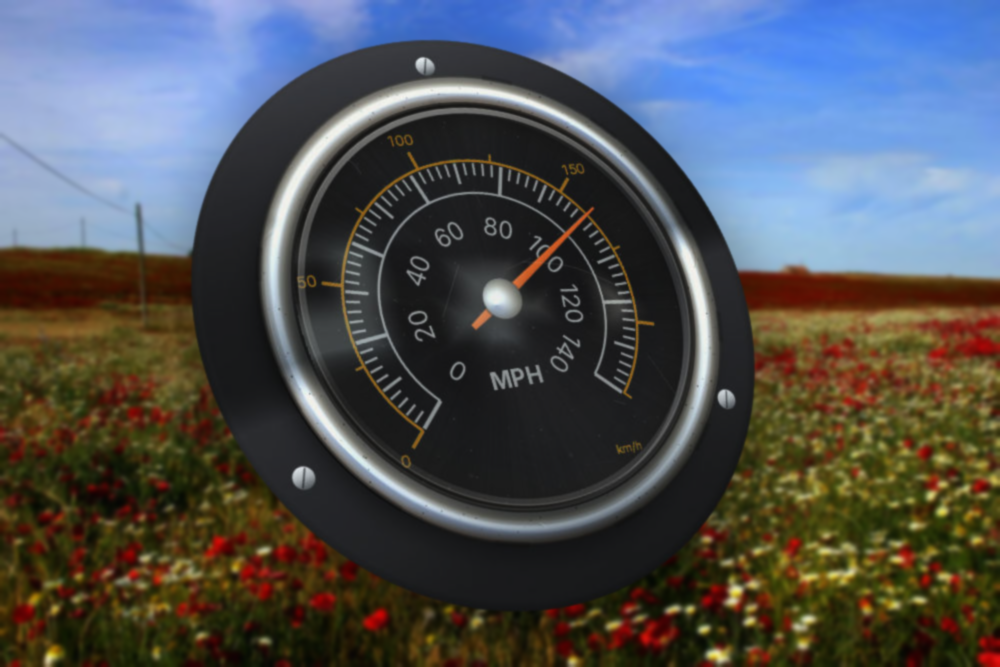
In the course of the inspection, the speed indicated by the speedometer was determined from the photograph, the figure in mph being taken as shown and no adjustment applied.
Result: 100 mph
